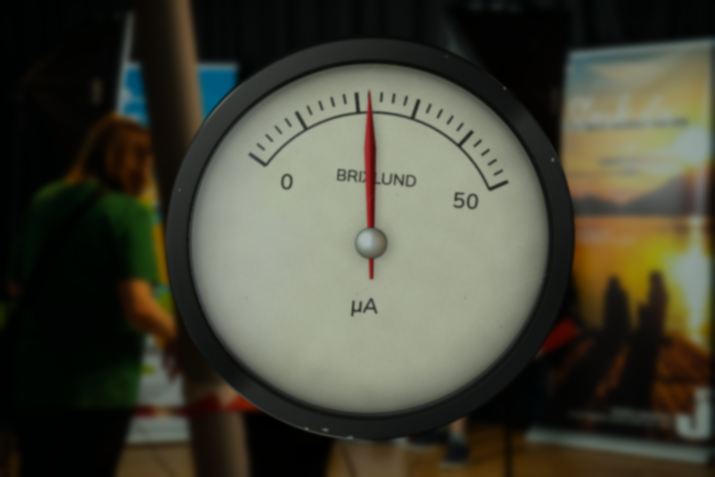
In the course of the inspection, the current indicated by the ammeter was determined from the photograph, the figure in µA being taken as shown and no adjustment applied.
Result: 22 µA
